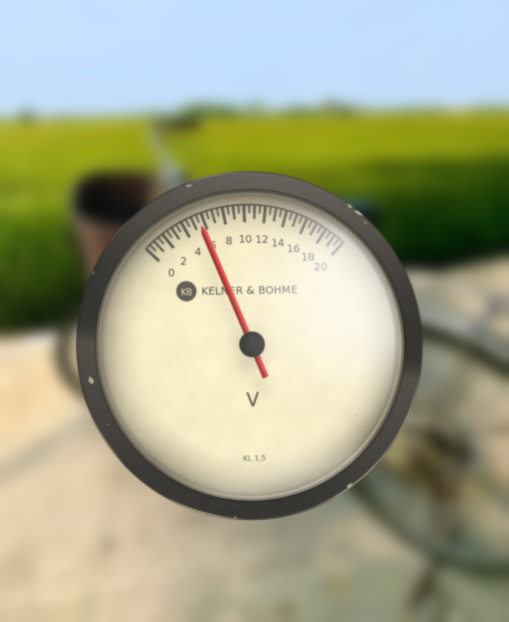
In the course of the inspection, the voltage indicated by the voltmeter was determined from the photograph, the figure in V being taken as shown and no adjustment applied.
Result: 5.5 V
